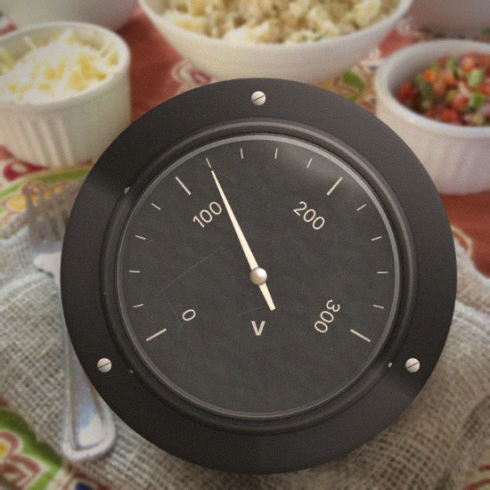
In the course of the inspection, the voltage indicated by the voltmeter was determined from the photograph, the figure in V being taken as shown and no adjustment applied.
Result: 120 V
